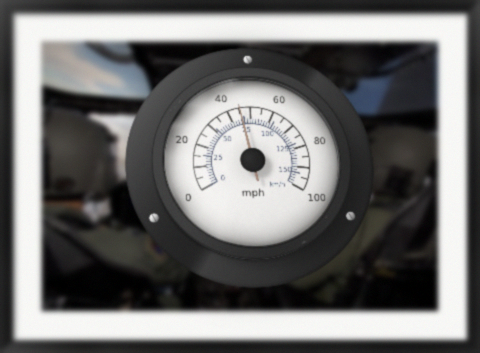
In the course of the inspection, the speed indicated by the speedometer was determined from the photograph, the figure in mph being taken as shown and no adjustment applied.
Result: 45 mph
